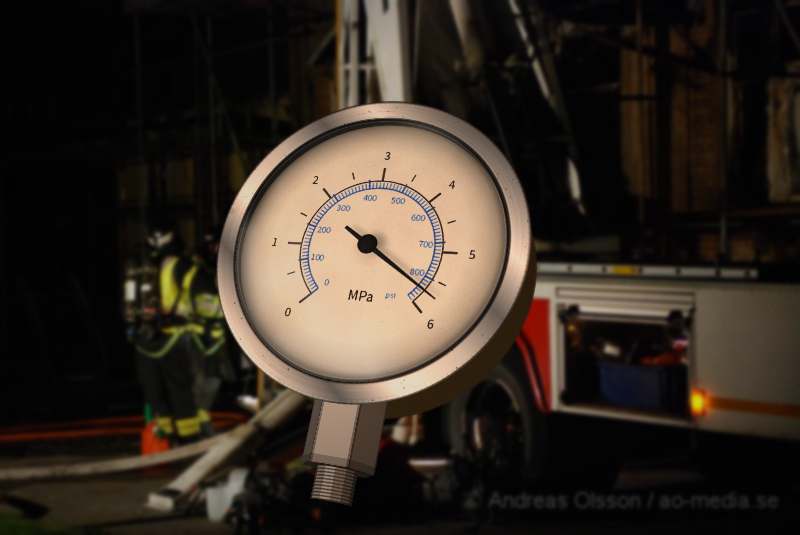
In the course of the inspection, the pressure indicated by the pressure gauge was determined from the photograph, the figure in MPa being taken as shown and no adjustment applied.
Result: 5.75 MPa
